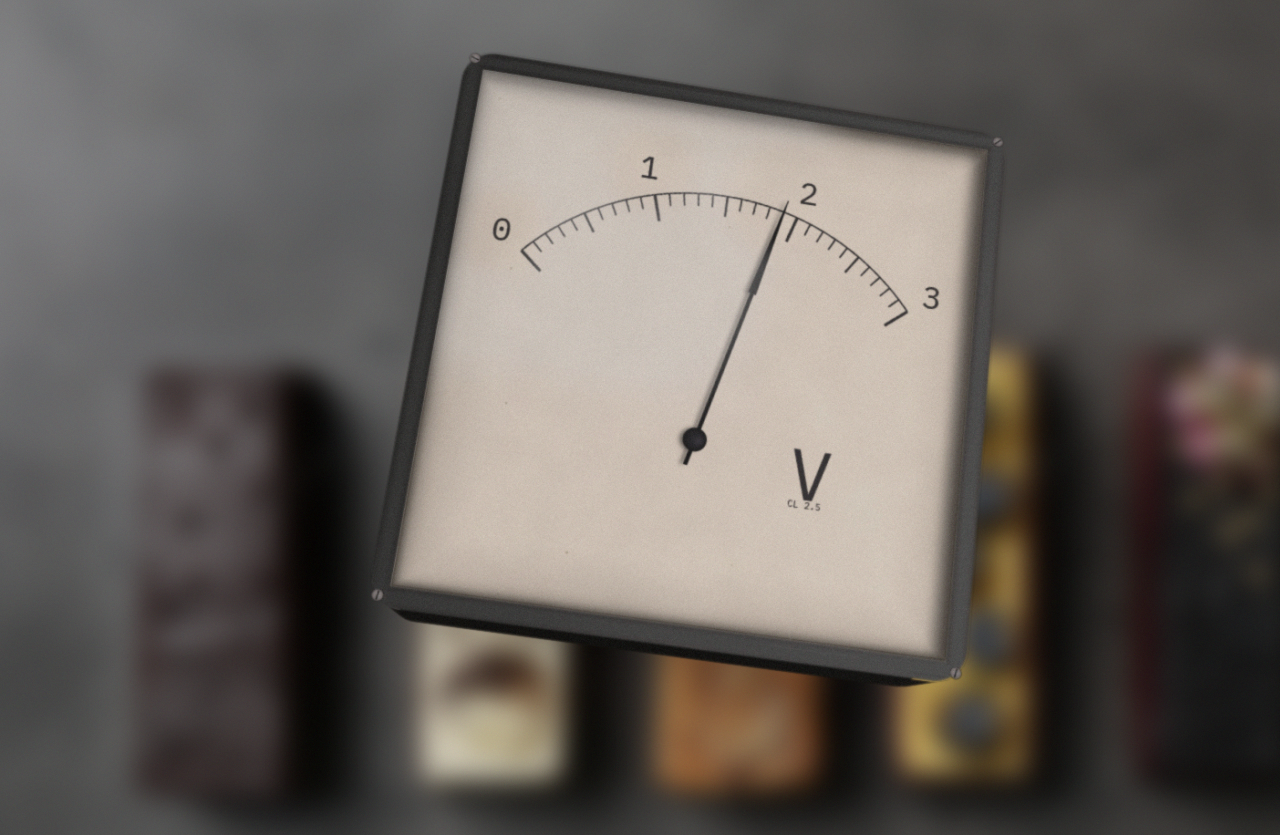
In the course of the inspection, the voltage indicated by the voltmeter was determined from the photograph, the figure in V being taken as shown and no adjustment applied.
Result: 1.9 V
